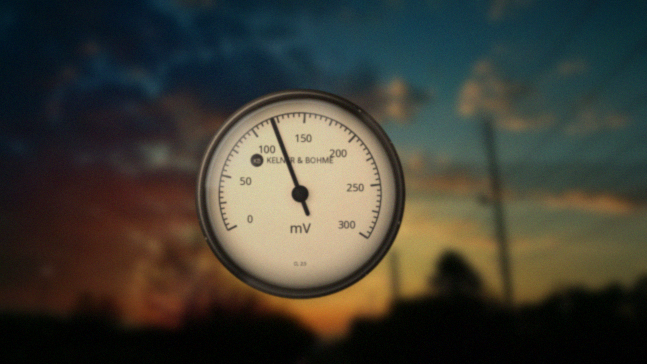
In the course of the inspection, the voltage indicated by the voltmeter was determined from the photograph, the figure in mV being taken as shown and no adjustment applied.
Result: 120 mV
